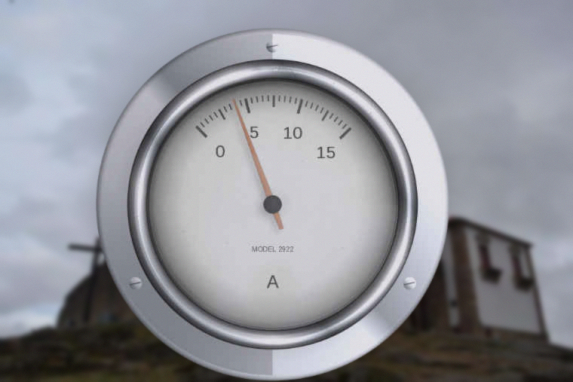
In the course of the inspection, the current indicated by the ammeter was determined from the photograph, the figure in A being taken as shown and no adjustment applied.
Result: 4 A
